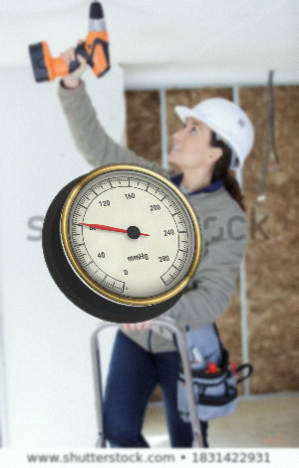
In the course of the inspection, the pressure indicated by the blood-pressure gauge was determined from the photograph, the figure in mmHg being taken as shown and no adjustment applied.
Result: 80 mmHg
